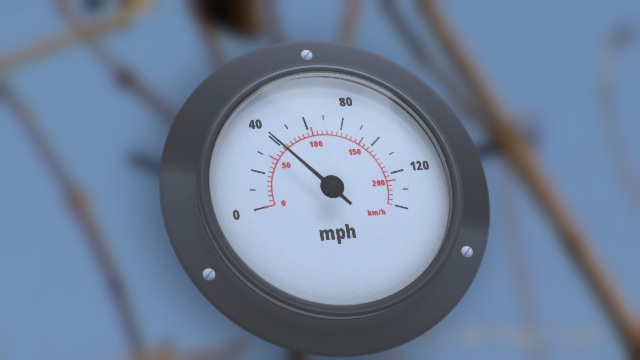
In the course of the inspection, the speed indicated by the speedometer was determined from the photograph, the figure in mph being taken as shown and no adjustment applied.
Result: 40 mph
